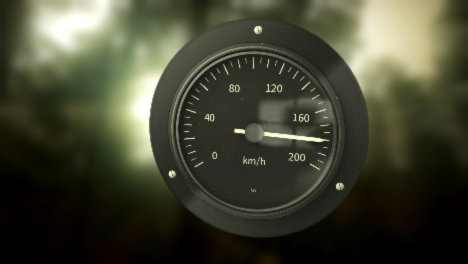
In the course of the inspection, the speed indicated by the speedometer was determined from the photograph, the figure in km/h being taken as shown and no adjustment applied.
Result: 180 km/h
